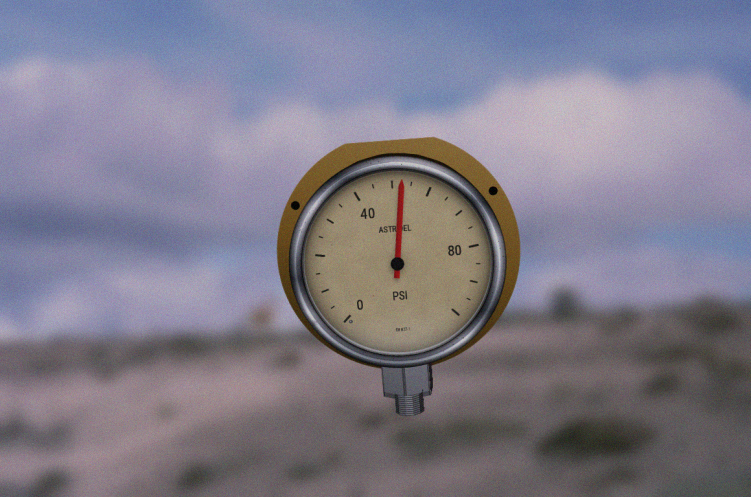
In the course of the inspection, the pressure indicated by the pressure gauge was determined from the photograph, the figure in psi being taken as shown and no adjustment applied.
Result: 52.5 psi
